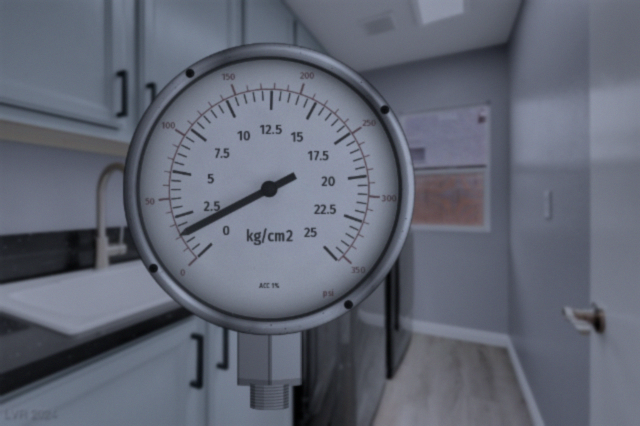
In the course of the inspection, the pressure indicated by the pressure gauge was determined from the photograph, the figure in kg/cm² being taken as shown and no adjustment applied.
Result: 1.5 kg/cm²
